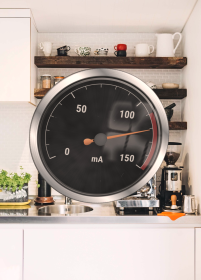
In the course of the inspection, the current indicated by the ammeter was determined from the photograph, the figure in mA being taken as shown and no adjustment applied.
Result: 120 mA
